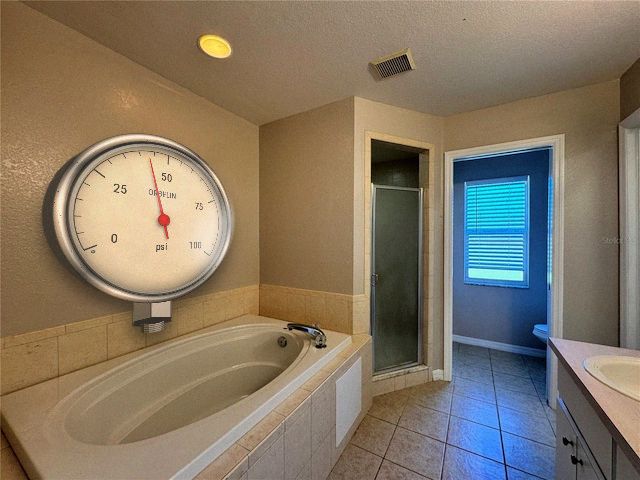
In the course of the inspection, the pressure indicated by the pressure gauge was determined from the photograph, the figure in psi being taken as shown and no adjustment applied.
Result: 42.5 psi
